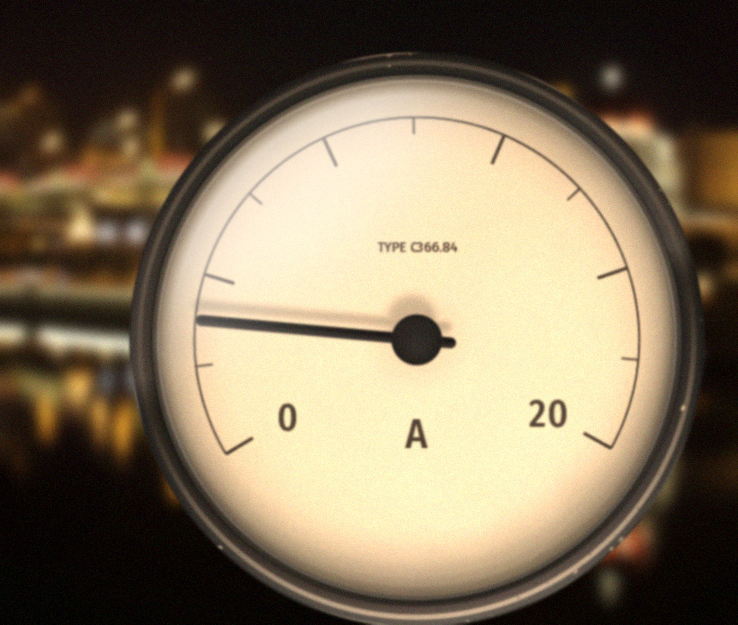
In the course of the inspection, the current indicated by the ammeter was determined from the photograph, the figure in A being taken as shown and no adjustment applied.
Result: 3 A
